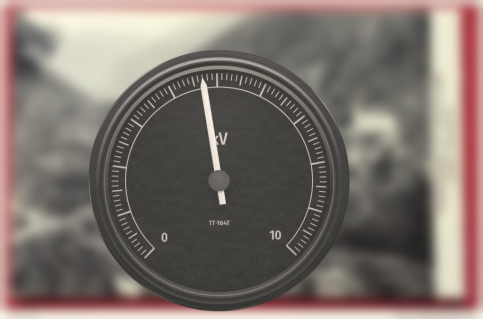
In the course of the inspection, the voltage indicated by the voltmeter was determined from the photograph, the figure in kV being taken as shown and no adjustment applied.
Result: 4.7 kV
